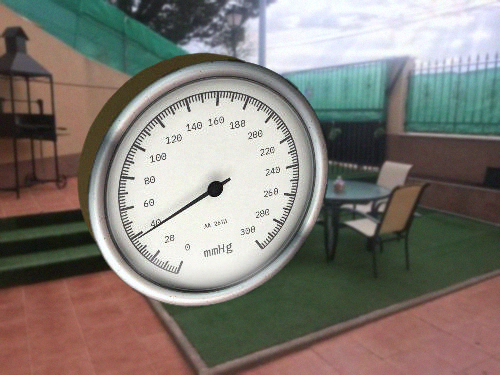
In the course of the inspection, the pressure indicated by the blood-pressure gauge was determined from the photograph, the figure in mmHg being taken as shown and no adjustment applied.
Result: 40 mmHg
